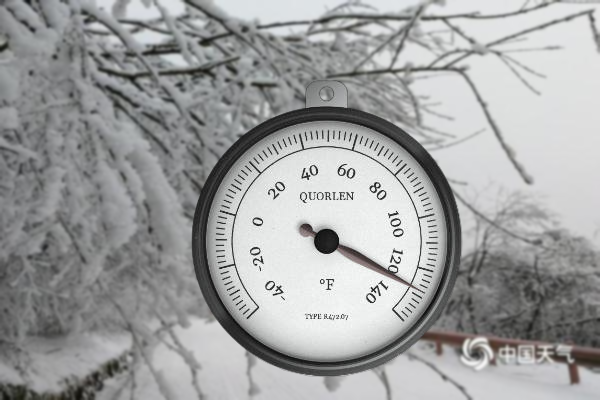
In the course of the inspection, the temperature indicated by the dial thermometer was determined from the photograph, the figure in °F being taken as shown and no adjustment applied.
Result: 128 °F
